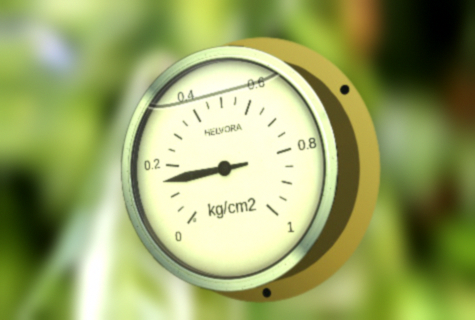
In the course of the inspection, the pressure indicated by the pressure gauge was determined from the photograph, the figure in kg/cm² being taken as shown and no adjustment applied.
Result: 0.15 kg/cm²
